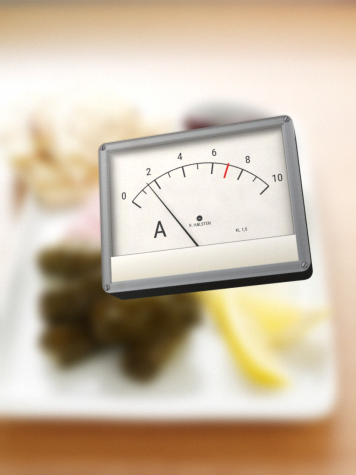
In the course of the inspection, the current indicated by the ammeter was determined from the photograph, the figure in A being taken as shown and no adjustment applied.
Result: 1.5 A
